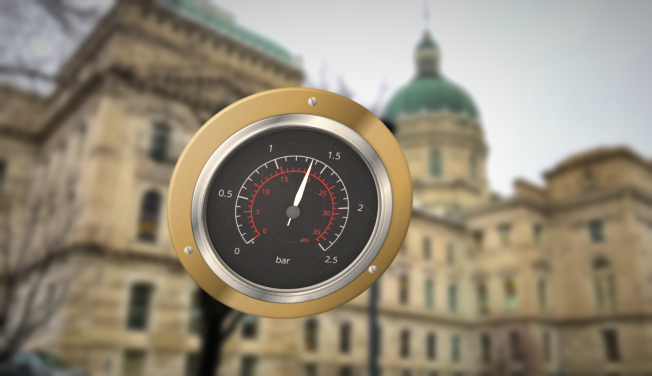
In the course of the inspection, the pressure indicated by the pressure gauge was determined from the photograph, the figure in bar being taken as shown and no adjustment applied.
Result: 1.35 bar
